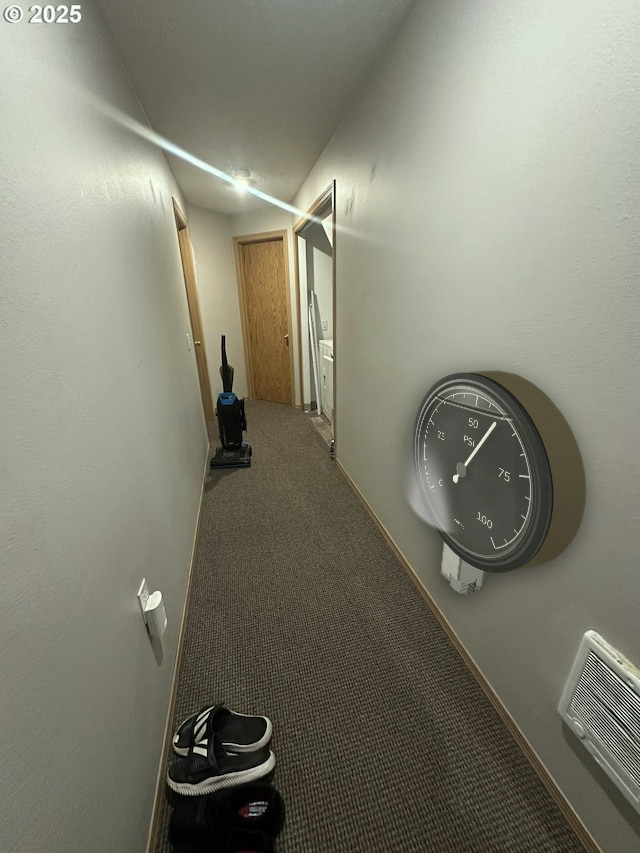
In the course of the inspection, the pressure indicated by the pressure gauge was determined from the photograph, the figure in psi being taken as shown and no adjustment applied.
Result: 60 psi
